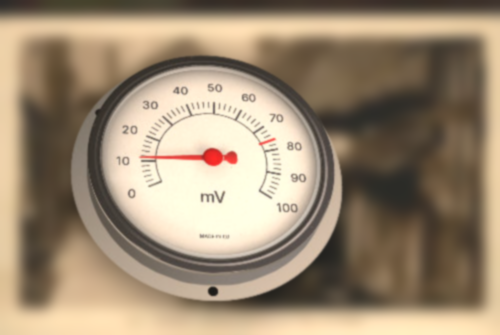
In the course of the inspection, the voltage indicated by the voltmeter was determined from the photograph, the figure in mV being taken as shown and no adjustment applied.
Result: 10 mV
